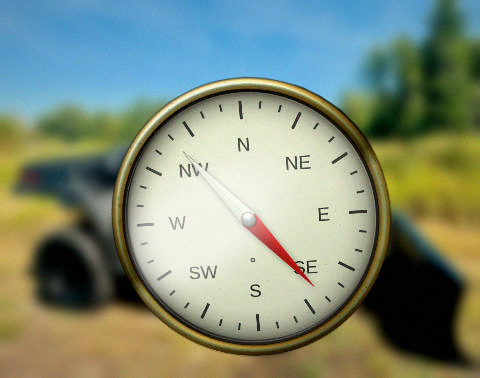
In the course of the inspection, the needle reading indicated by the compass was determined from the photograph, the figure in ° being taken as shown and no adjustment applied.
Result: 140 °
